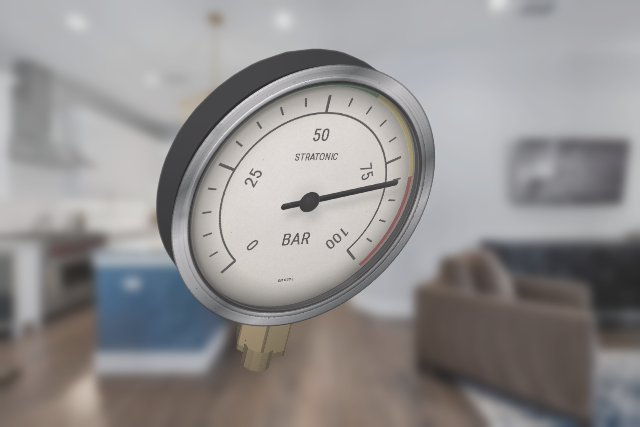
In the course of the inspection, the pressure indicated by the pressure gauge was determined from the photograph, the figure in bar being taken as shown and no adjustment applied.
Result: 80 bar
